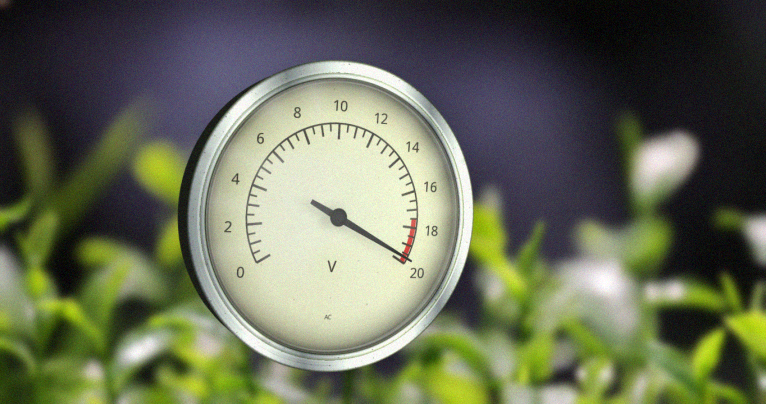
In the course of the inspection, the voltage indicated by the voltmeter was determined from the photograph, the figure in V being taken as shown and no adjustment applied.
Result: 19.75 V
